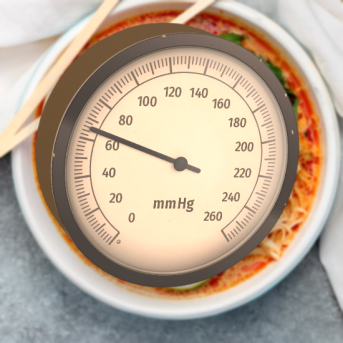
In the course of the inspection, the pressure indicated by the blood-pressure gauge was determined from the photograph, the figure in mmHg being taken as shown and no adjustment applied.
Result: 66 mmHg
